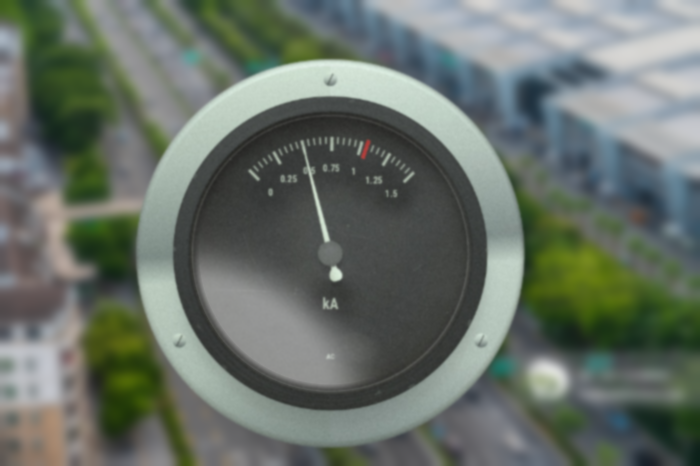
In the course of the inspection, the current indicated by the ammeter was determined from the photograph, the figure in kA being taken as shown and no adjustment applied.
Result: 0.5 kA
